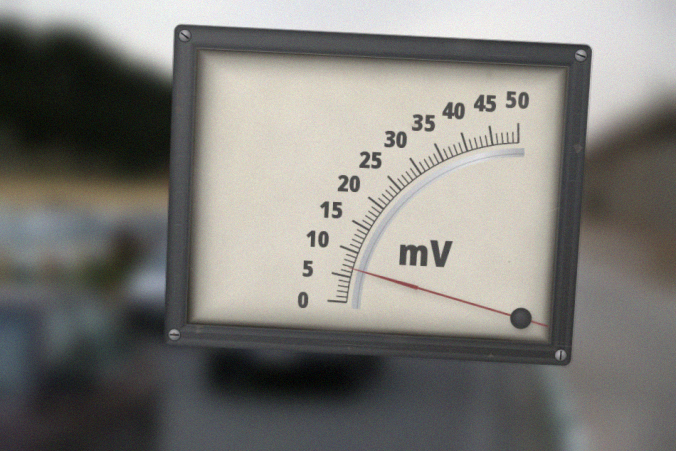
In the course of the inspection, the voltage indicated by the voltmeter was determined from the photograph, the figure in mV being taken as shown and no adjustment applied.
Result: 7 mV
